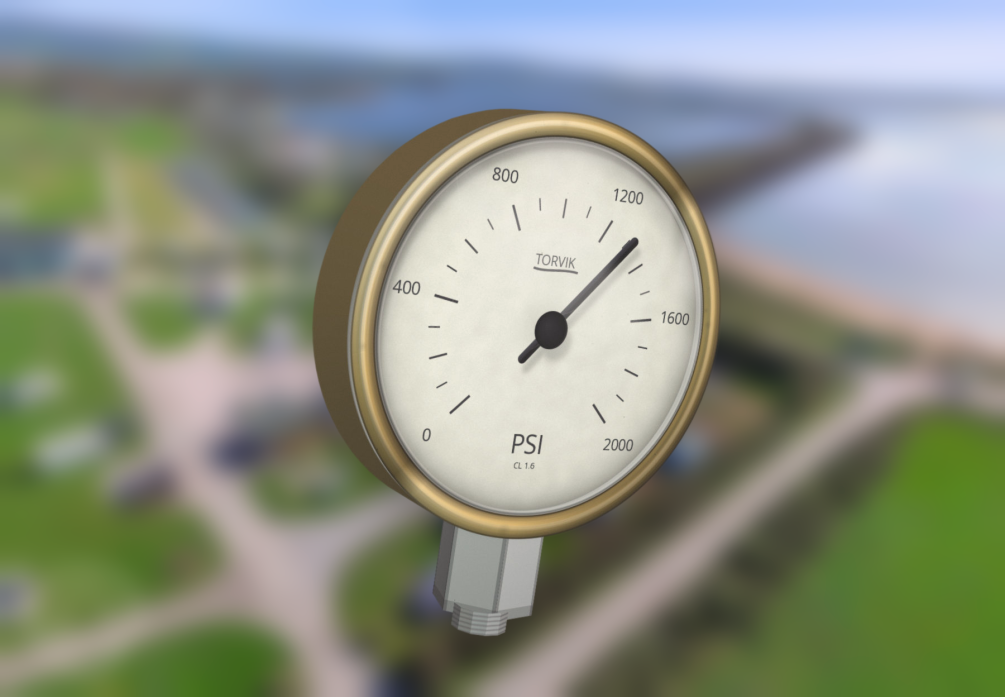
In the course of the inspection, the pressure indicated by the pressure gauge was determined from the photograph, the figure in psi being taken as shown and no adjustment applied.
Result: 1300 psi
